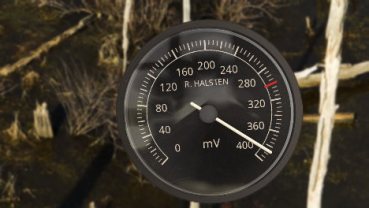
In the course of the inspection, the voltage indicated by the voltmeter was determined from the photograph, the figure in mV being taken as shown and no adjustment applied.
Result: 385 mV
